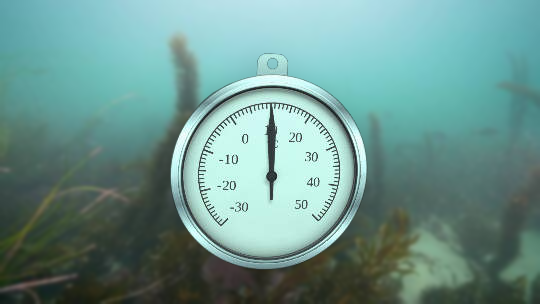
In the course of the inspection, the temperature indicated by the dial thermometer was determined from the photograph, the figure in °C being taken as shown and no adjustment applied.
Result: 10 °C
